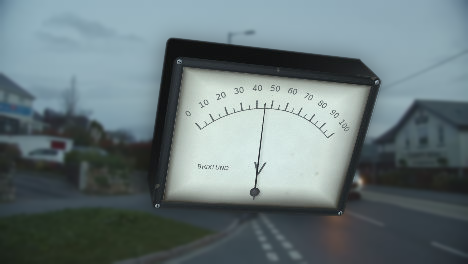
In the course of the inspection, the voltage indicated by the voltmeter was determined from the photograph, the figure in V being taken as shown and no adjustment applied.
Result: 45 V
